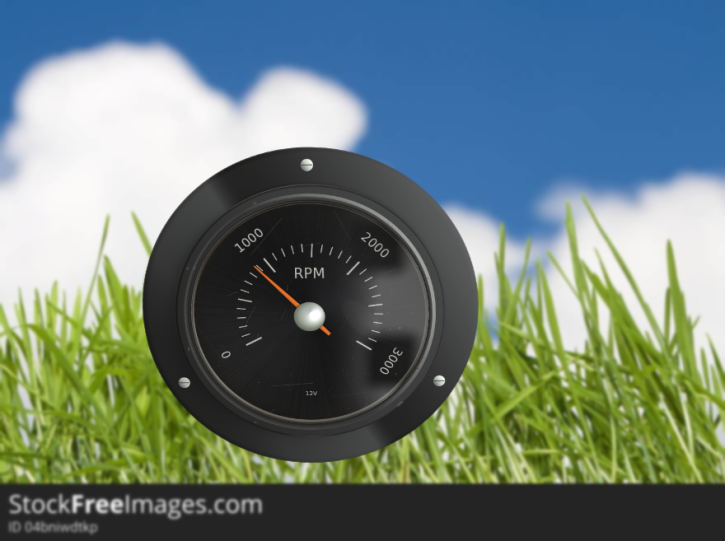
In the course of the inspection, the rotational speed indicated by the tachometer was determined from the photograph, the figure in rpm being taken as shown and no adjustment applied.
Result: 900 rpm
